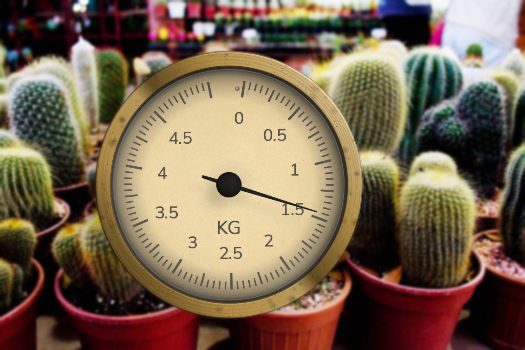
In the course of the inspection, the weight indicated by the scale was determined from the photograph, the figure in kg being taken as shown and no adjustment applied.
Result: 1.45 kg
